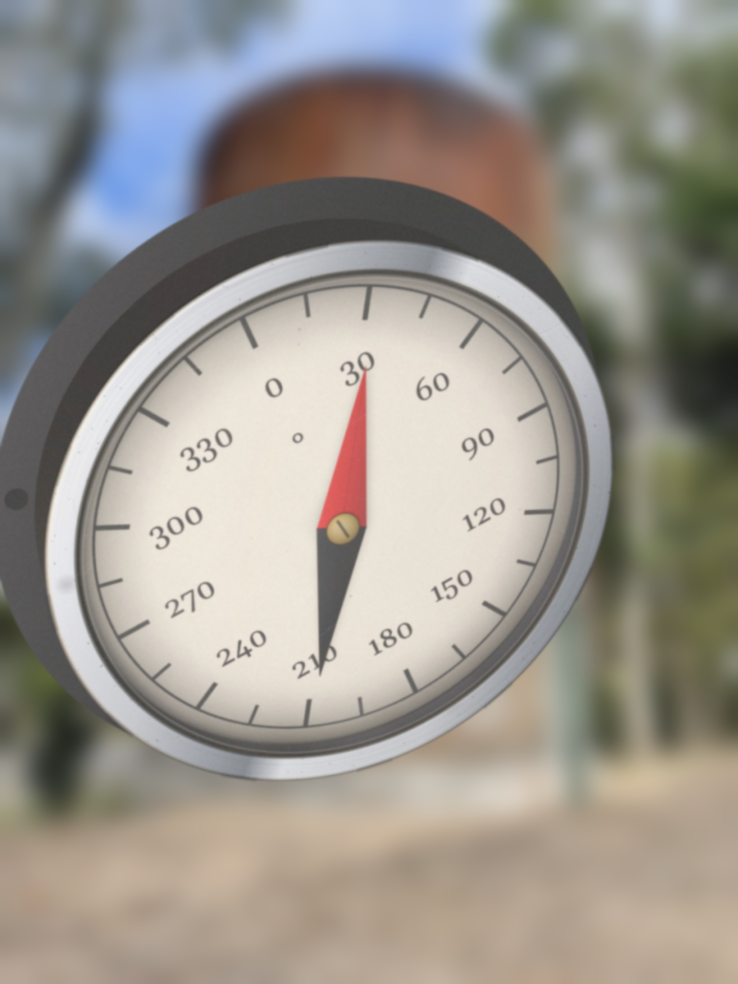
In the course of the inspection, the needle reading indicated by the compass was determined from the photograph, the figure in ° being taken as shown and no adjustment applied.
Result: 30 °
